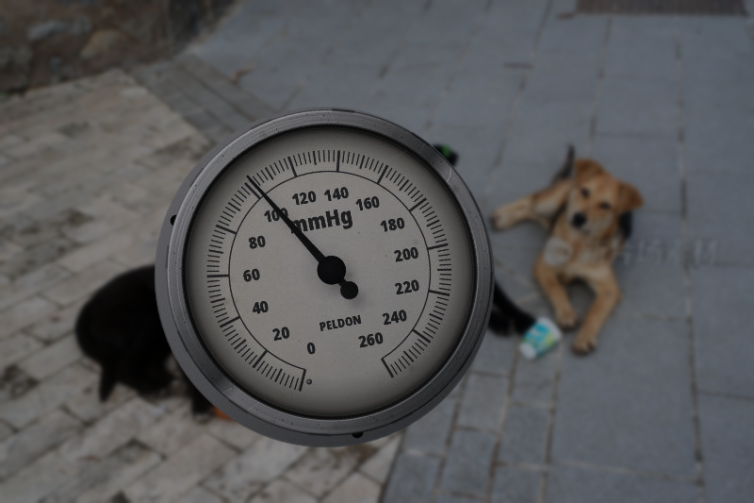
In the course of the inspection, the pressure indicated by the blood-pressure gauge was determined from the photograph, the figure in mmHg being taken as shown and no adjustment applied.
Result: 102 mmHg
